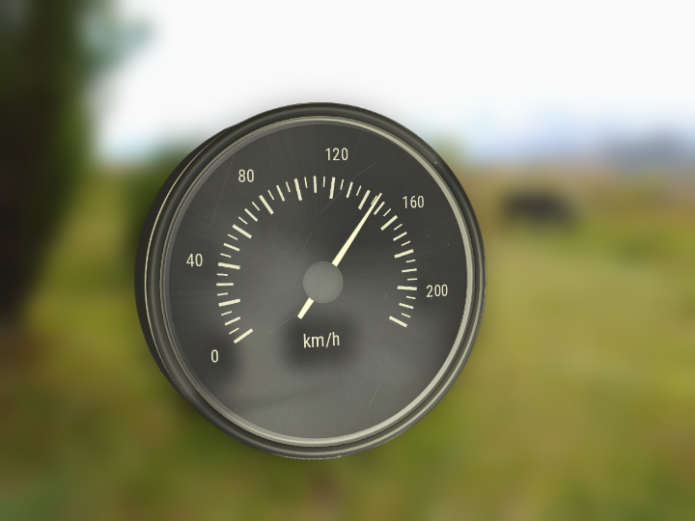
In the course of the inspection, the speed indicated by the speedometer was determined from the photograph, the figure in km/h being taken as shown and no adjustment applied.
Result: 145 km/h
